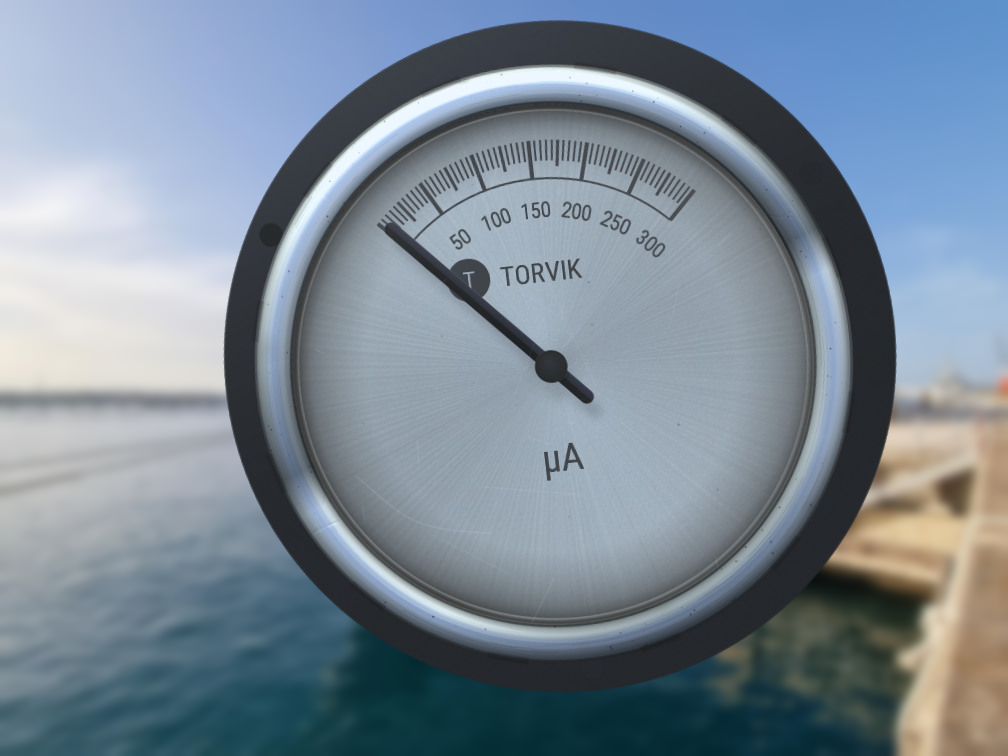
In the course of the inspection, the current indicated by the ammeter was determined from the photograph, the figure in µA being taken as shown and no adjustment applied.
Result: 5 µA
